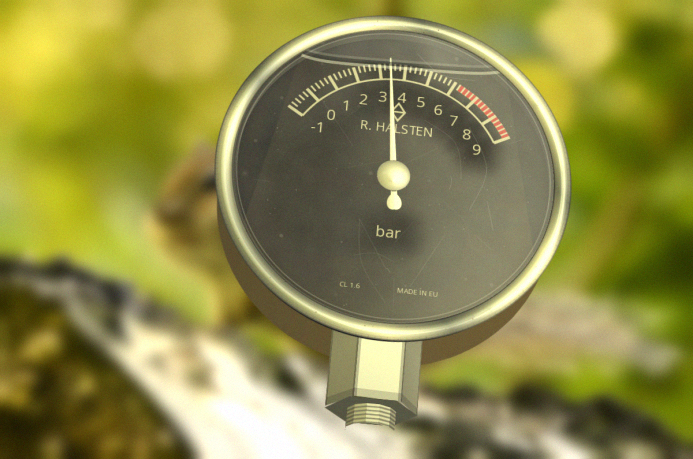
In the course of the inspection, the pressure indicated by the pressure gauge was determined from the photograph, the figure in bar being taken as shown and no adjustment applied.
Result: 3.4 bar
